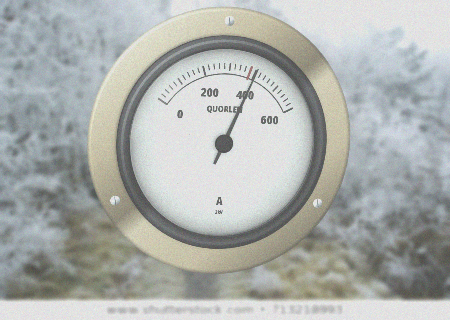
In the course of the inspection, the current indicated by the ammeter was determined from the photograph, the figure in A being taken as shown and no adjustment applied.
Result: 400 A
